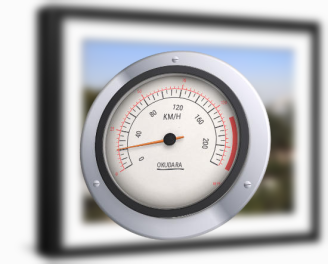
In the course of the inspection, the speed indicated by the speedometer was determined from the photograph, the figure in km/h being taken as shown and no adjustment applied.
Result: 20 km/h
